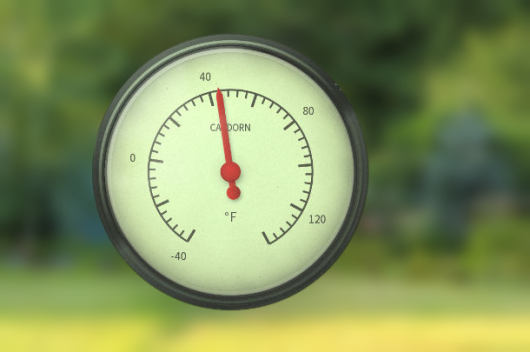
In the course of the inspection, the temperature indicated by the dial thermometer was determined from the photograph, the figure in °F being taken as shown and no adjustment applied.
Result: 44 °F
